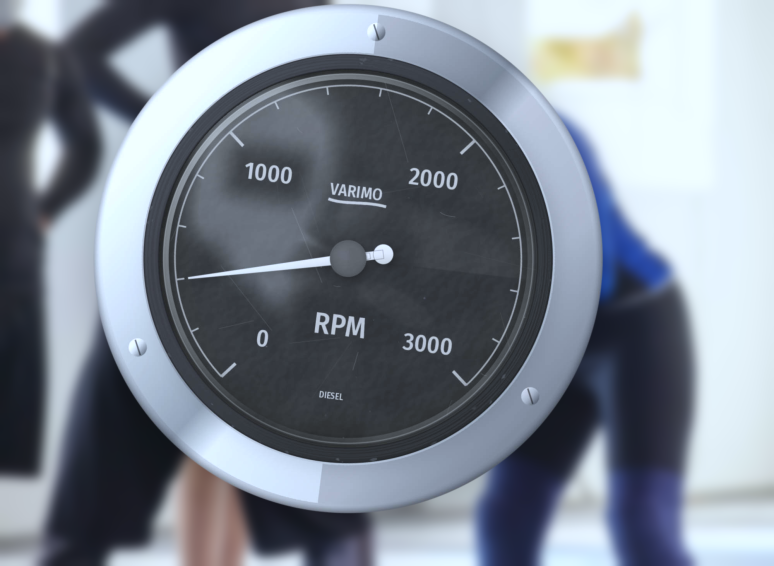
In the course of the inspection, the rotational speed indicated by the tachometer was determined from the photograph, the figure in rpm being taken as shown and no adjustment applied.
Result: 400 rpm
